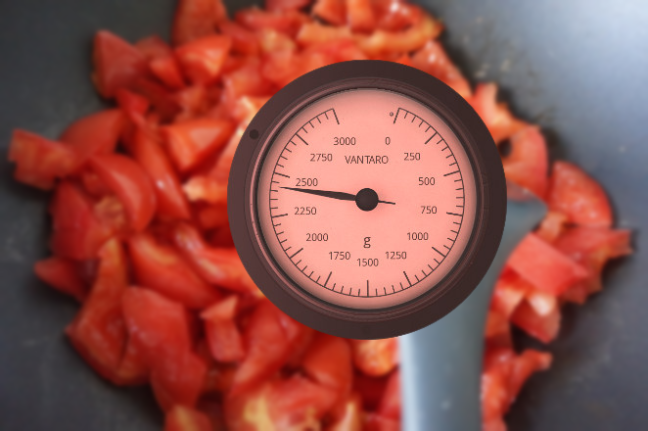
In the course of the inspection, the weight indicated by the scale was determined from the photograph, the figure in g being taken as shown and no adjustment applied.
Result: 2425 g
